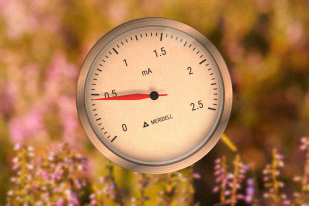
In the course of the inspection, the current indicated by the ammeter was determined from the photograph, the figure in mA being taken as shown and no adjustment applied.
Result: 0.45 mA
